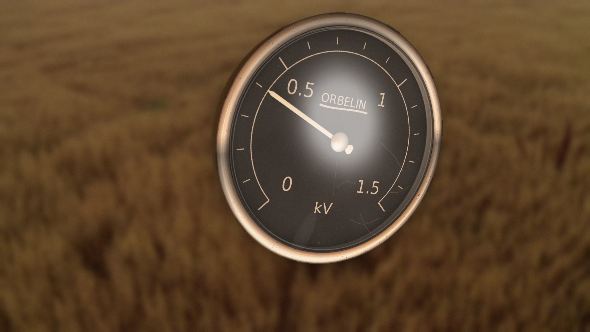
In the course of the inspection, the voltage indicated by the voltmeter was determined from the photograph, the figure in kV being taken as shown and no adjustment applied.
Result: 0.4 kV
